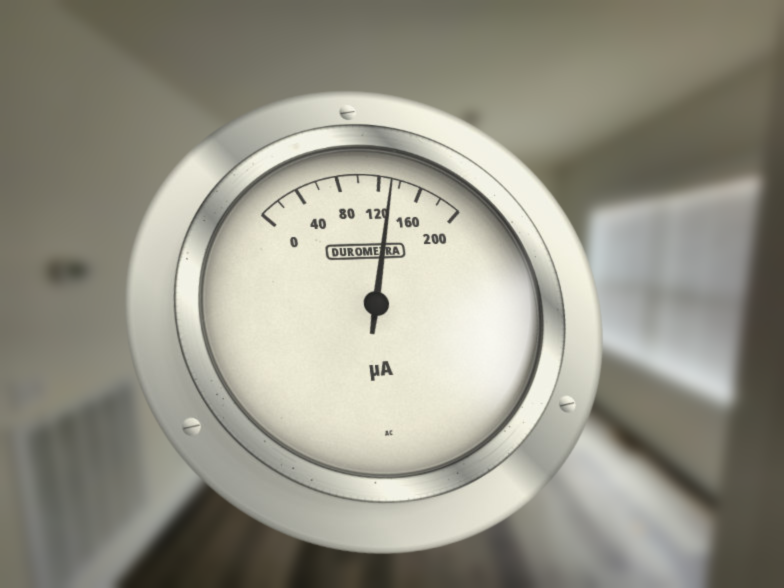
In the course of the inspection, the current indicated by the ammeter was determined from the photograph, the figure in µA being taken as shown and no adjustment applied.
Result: 130 µA
